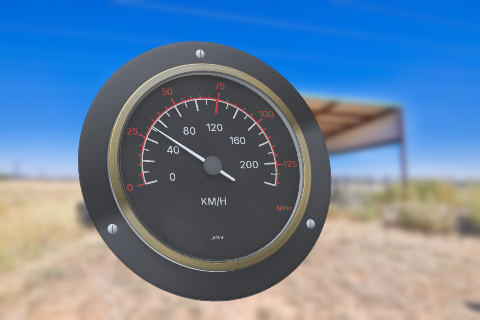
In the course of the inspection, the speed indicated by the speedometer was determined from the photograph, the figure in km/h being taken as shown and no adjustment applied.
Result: 50 km/h
